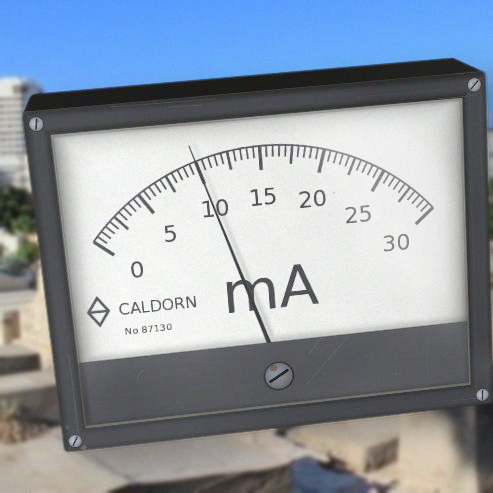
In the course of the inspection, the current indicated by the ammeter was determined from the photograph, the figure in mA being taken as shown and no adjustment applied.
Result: 10 mA
